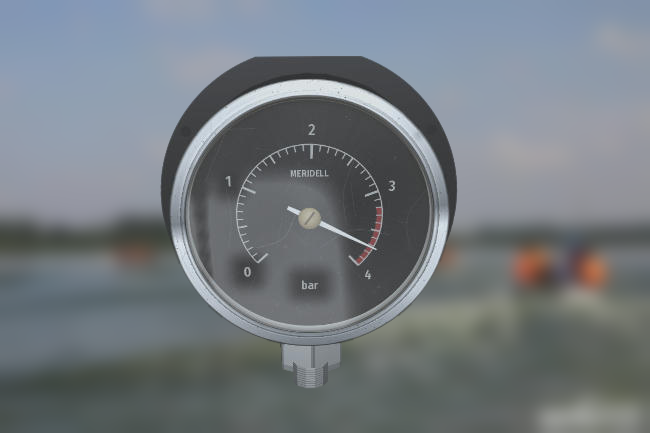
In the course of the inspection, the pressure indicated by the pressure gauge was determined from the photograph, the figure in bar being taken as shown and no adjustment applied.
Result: 3.7 bar
